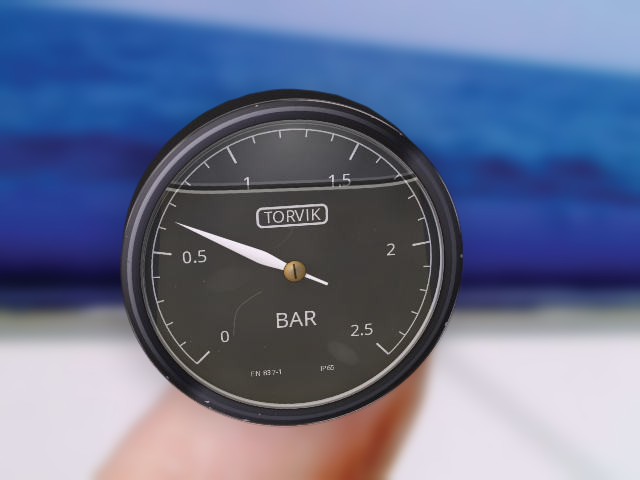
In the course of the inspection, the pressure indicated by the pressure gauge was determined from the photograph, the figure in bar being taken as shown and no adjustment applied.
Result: 0.65 bar
